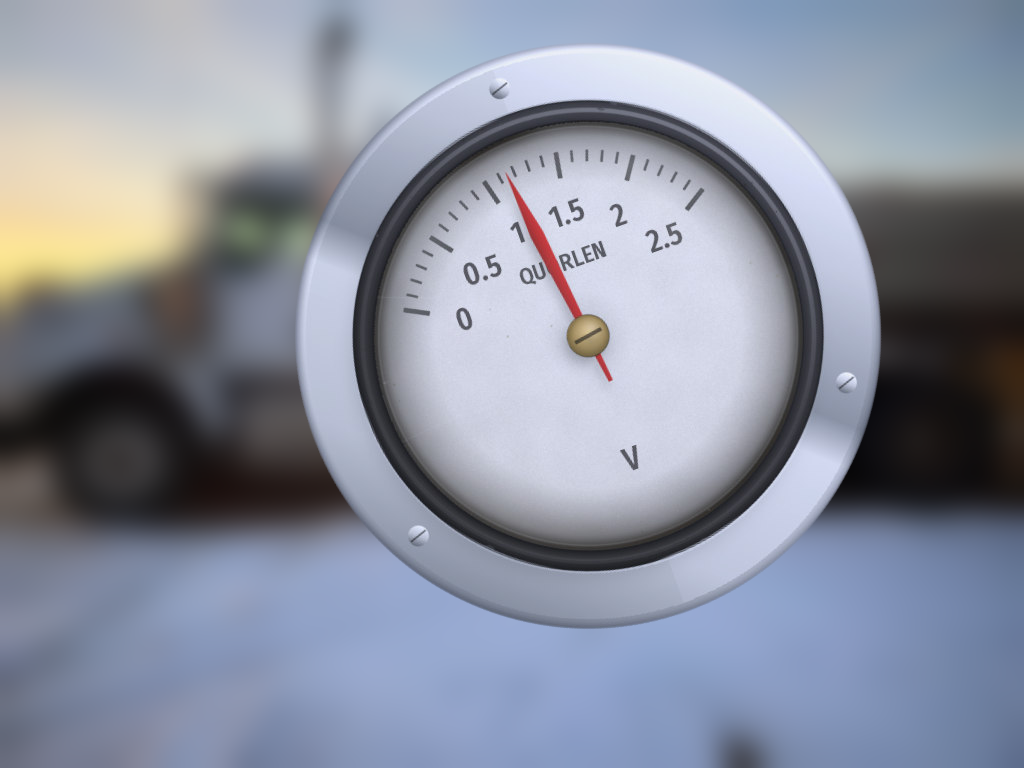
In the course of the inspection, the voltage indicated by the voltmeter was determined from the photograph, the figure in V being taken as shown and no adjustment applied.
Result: 1.15 V
